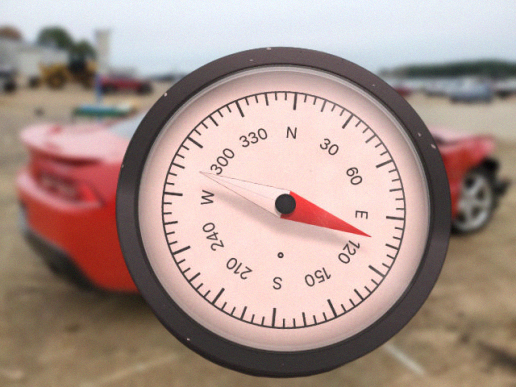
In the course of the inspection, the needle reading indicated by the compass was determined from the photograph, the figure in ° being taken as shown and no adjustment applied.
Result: 105 °
